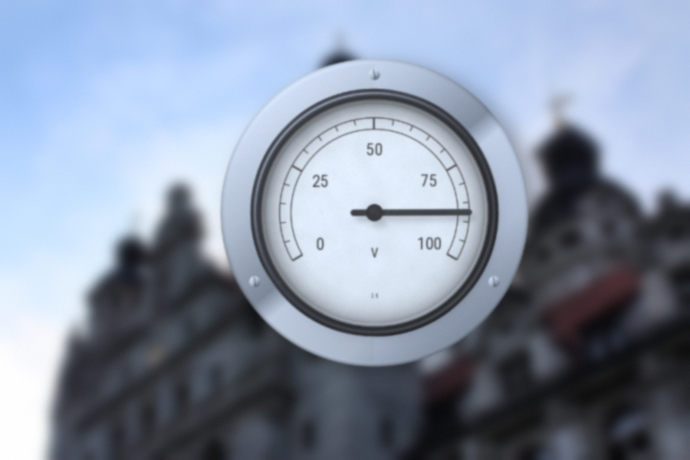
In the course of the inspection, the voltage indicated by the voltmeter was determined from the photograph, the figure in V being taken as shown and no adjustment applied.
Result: 87.5 V
